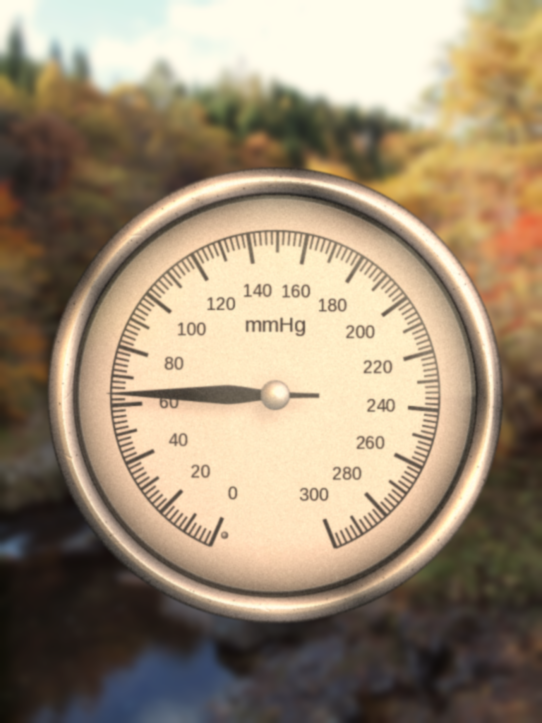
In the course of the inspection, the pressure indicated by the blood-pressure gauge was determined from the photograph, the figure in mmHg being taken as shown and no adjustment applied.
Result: 64 mmHg
